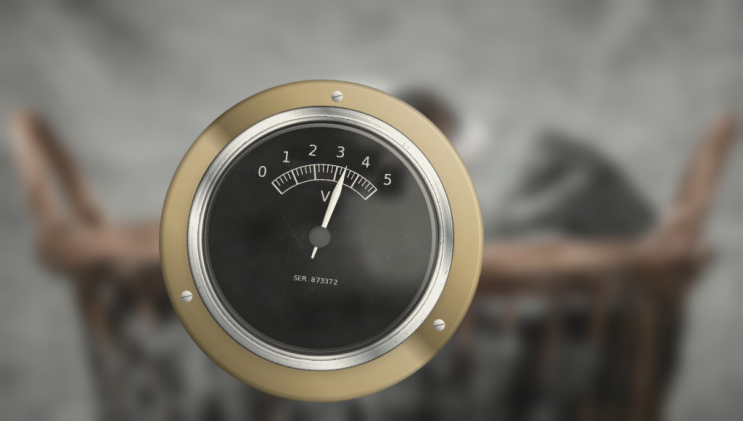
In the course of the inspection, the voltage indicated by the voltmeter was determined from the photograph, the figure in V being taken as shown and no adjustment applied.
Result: 3.4 V
